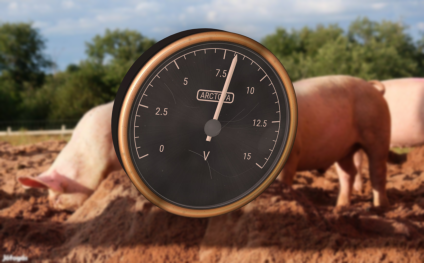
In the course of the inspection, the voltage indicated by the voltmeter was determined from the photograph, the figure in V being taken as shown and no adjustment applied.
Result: 8 V
